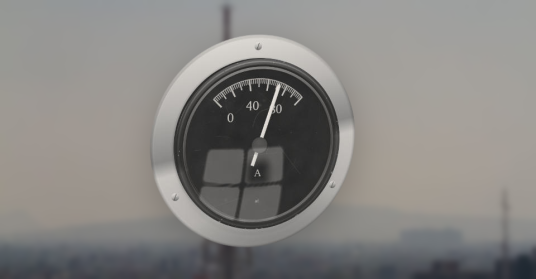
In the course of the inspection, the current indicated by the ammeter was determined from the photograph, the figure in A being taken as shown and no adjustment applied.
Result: 70 A
